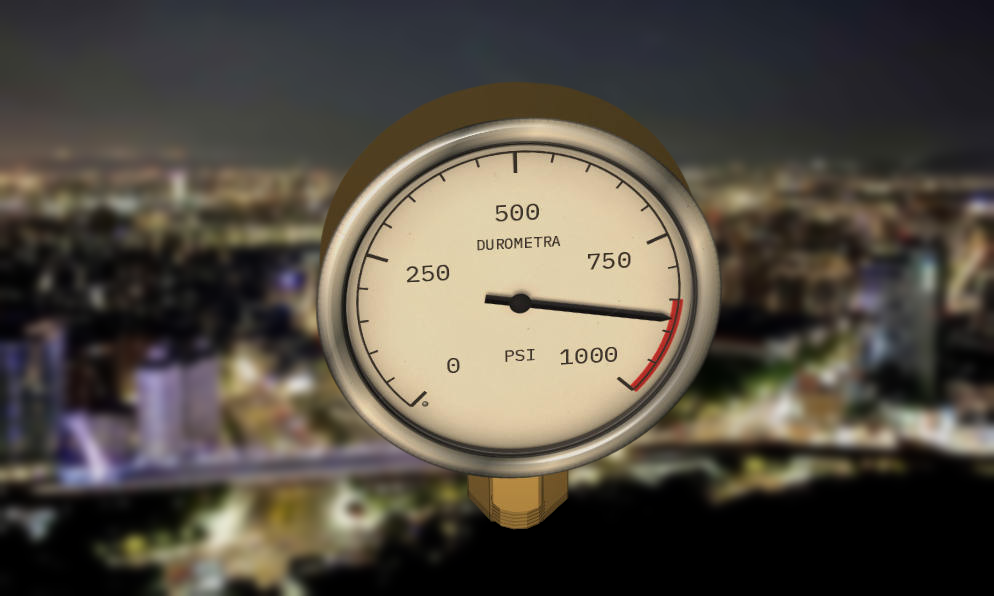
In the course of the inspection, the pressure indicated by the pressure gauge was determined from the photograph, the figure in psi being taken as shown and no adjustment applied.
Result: 875 psi
